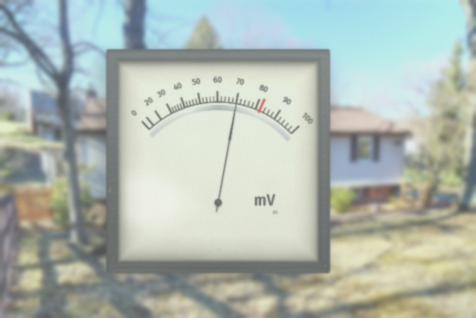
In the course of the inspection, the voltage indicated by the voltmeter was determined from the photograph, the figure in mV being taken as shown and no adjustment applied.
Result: 70 mV
